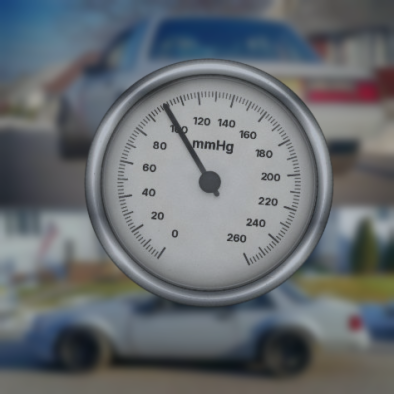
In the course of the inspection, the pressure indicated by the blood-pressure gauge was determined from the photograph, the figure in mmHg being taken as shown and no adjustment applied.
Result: 100 mmHg
